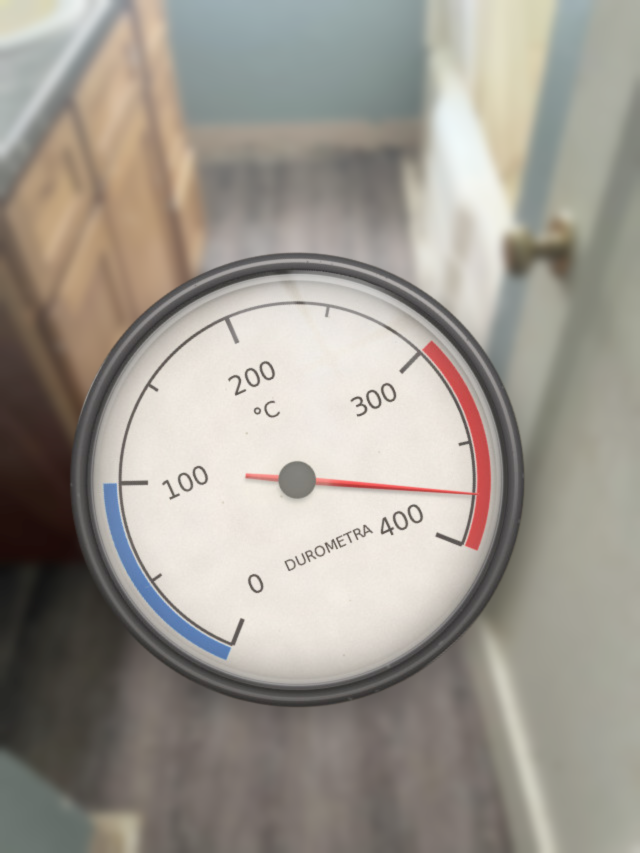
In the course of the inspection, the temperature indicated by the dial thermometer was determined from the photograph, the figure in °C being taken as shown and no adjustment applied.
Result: 375 °C
